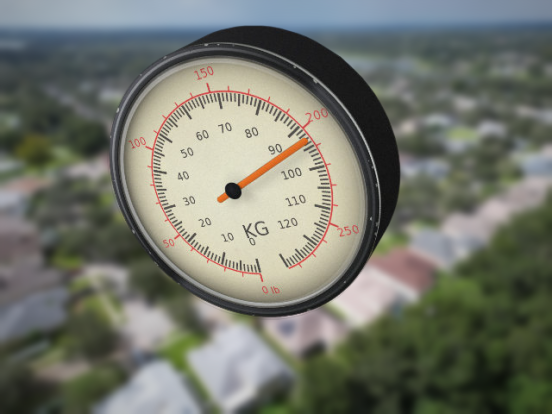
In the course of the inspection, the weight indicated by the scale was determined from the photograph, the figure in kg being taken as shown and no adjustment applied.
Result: 93 kg
